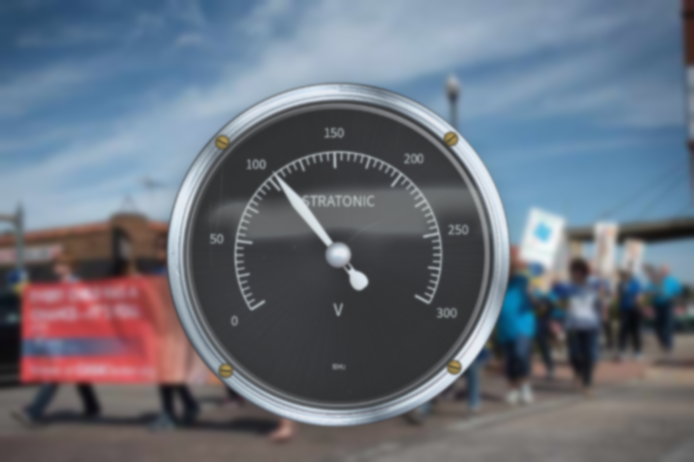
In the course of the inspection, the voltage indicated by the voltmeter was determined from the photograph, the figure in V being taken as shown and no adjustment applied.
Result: 105 V
